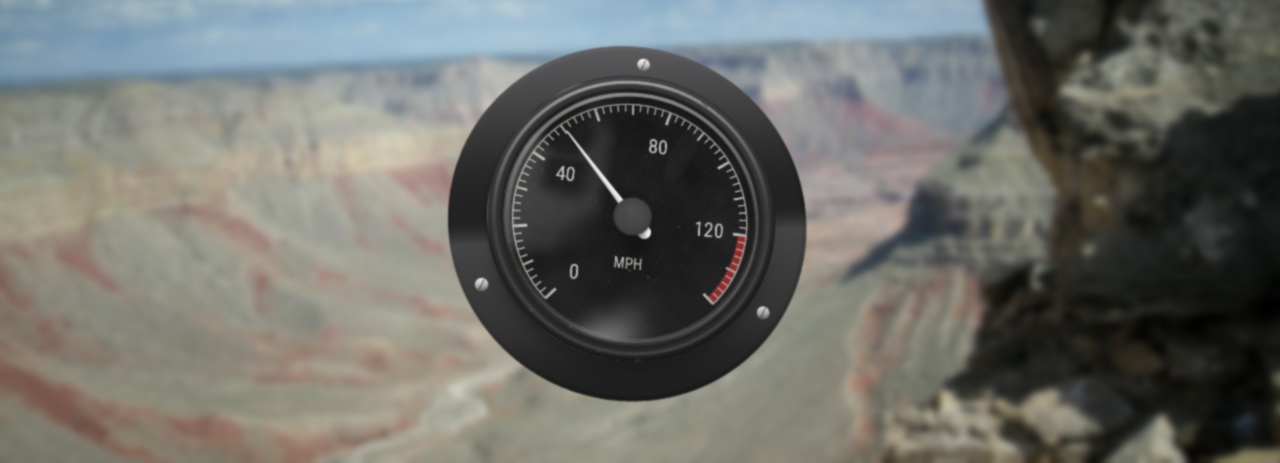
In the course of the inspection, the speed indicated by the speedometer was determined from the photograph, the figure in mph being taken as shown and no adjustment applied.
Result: 50 mph
